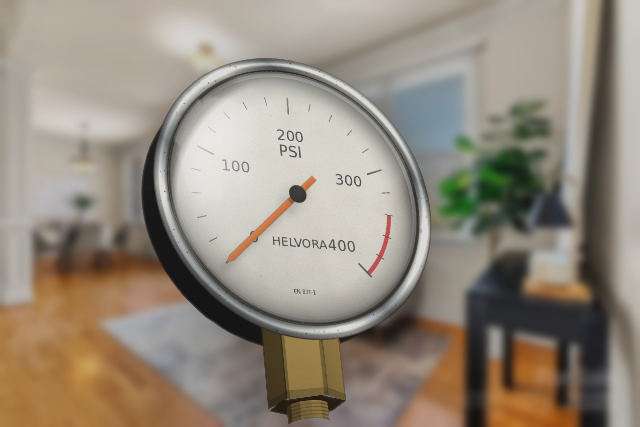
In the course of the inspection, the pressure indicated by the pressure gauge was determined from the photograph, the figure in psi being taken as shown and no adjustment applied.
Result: 0 psi
